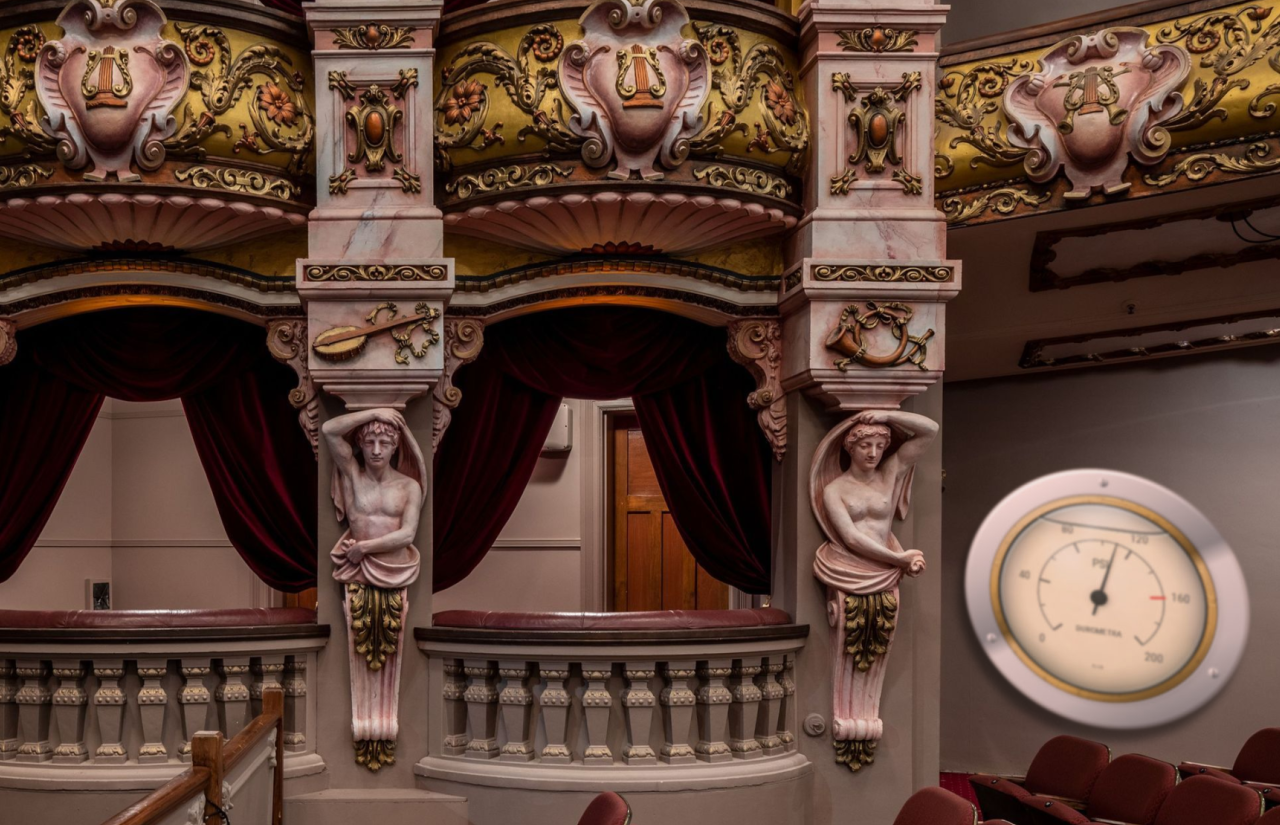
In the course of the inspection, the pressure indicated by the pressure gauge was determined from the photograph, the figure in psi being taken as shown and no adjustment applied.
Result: 110 psi
